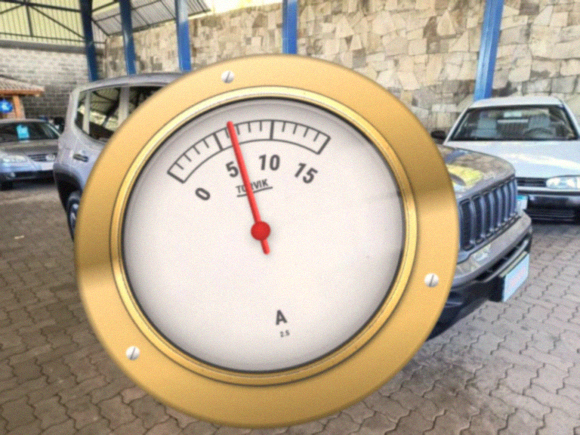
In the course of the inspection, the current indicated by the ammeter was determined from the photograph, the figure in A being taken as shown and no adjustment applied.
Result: 6.5 A
